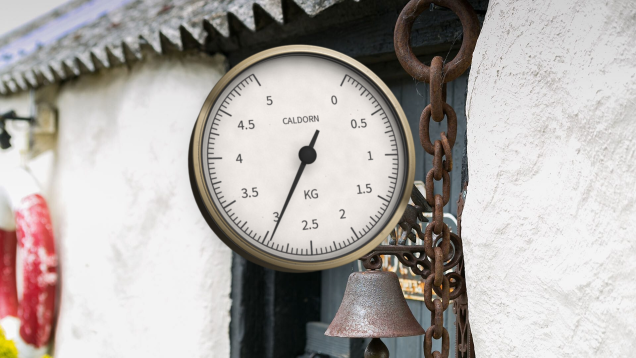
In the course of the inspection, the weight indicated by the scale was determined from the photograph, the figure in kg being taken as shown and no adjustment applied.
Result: 2.95 kg
